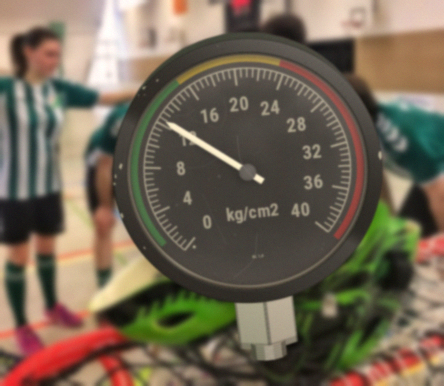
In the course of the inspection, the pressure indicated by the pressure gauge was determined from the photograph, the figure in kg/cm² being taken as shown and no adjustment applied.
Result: 12.5 kg/cm²
